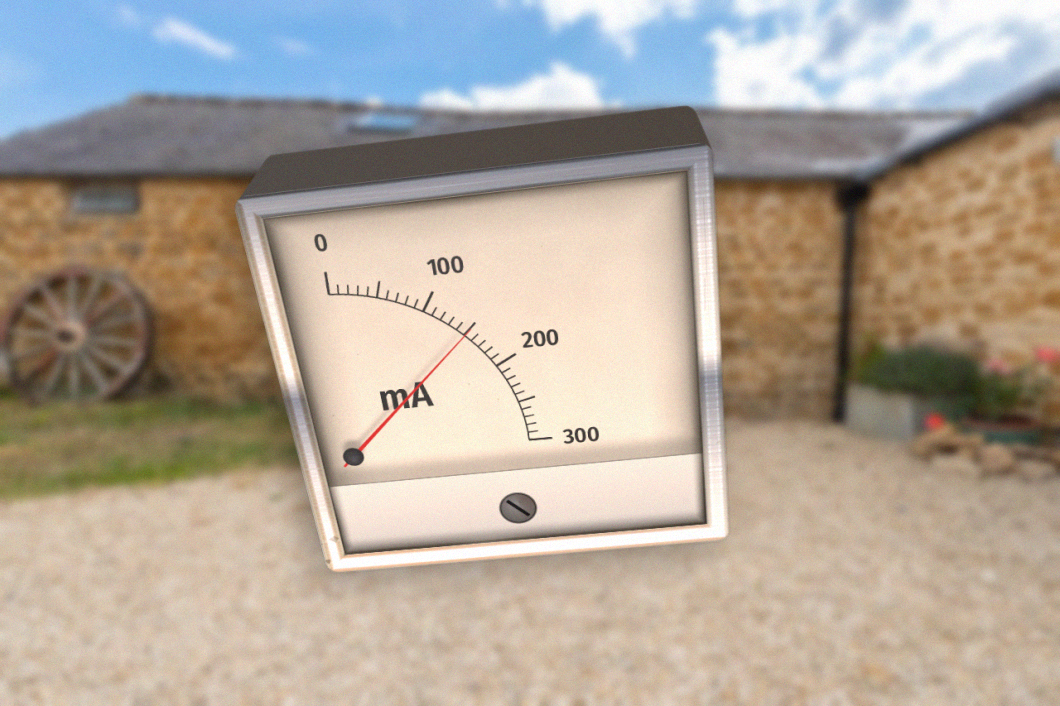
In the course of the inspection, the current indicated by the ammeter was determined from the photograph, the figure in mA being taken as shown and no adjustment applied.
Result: 150 mA
